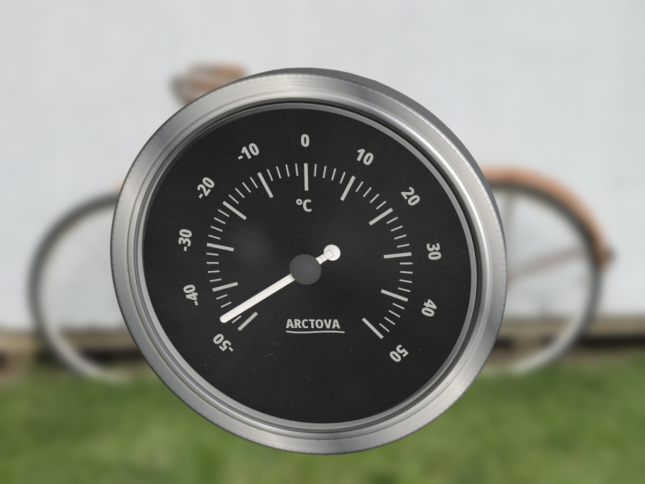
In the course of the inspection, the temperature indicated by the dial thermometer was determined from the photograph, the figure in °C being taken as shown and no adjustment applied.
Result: -46 °C
